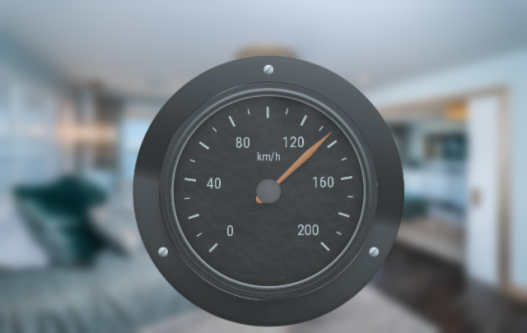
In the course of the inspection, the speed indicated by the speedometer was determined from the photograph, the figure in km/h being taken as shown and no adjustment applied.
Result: 135 km/h
